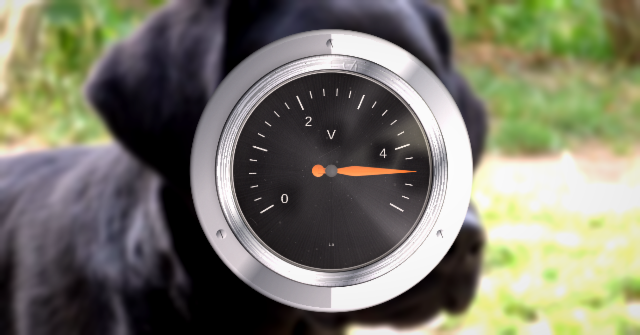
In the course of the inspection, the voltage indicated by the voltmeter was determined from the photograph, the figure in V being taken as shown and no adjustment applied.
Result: 4.4 V
